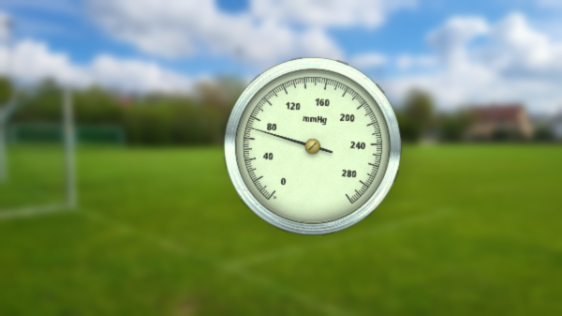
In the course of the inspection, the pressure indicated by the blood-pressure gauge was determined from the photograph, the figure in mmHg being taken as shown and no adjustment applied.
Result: 70 mmHg
